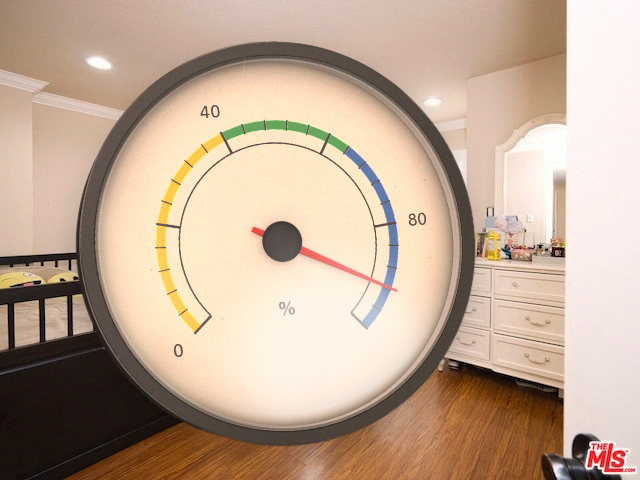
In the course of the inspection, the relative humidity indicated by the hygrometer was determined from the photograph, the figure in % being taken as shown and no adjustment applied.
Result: 92 %
